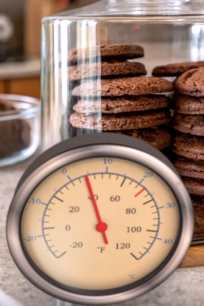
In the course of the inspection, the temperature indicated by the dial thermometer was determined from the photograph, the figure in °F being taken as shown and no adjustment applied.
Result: 40 °F
